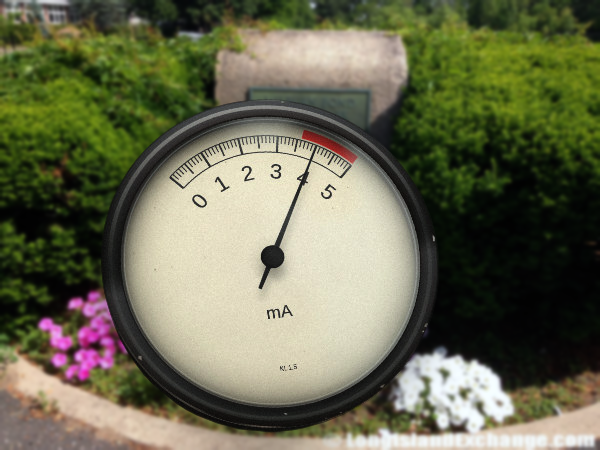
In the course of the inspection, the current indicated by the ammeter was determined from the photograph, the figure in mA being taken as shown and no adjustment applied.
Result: 4 mA
